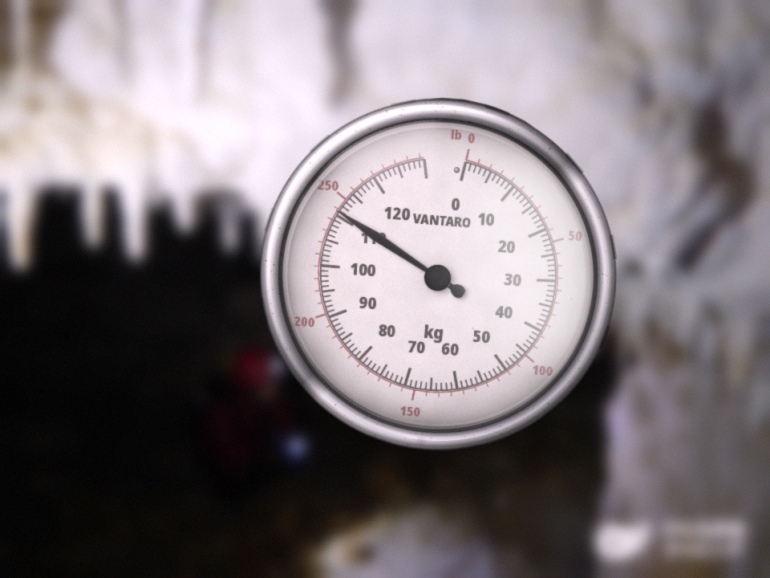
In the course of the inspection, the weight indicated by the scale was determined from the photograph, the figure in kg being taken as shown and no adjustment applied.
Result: 111 kg
